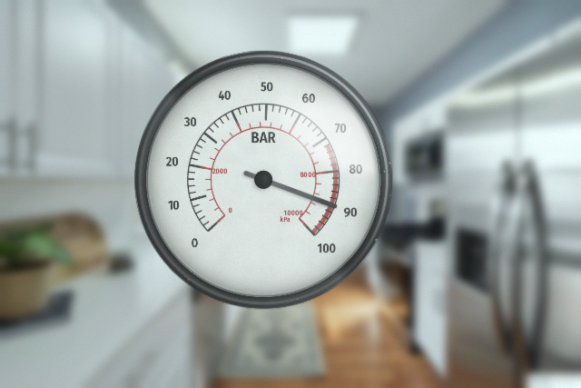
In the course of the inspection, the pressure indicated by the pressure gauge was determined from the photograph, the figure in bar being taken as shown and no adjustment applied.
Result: 90 bar
